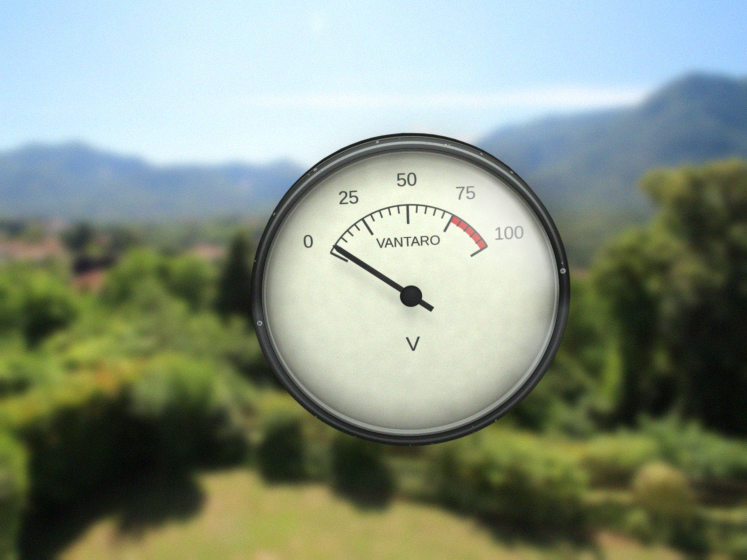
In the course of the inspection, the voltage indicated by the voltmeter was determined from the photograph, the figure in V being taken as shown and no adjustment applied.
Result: 5 V
